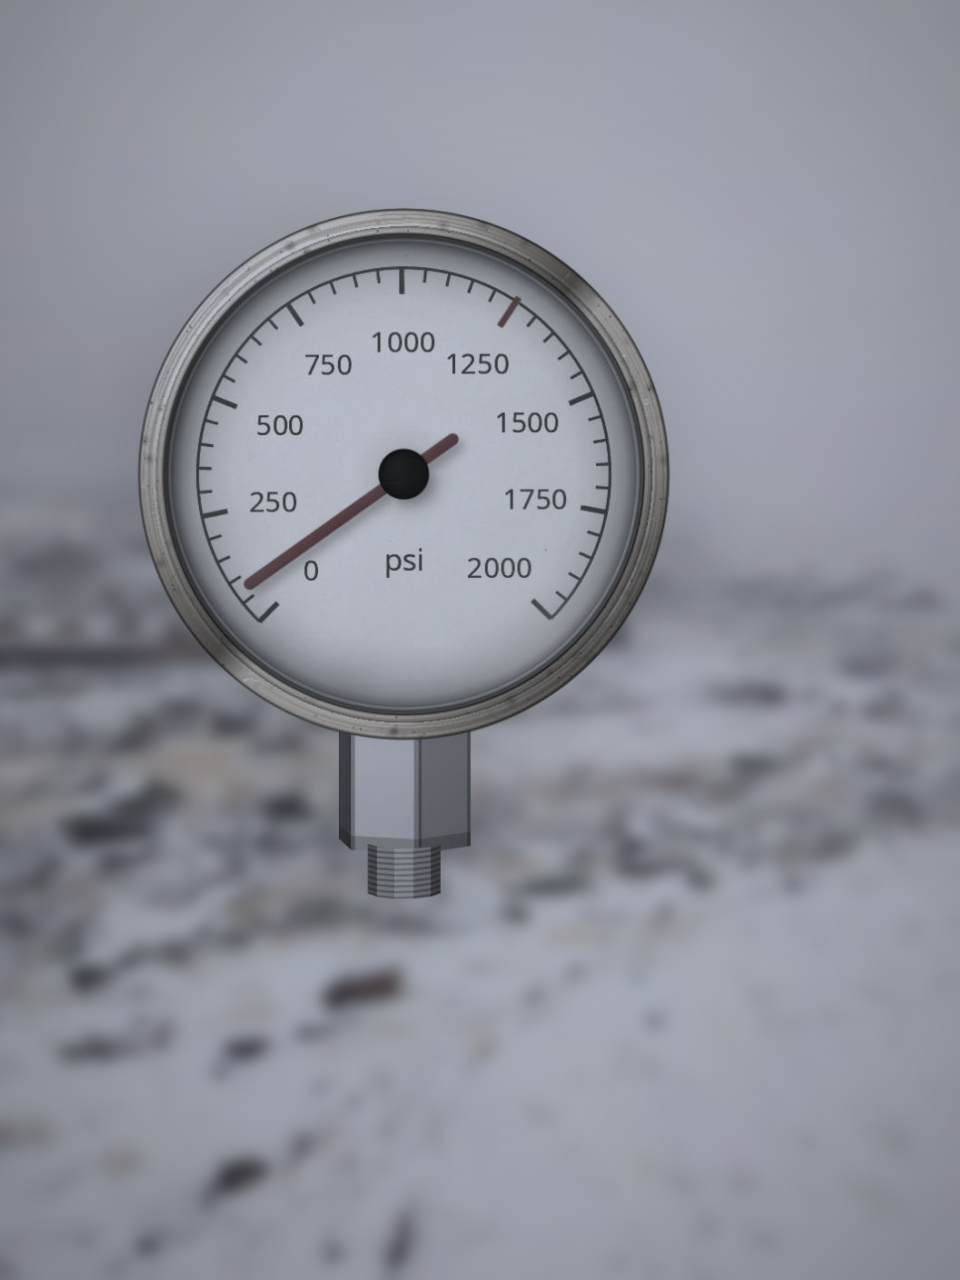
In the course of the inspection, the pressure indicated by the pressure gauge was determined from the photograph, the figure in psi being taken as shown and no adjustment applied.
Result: 75 psi
